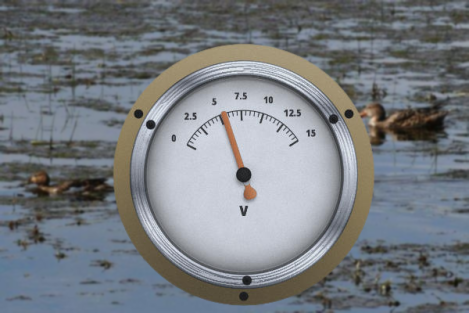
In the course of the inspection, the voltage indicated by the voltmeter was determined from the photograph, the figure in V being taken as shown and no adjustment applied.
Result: 5.5 V
